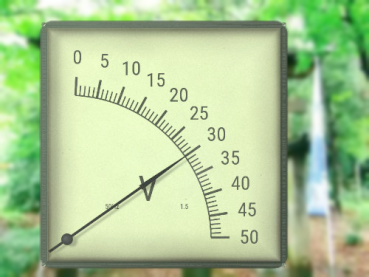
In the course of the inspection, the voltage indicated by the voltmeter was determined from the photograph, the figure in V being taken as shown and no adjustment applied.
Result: 30 V
